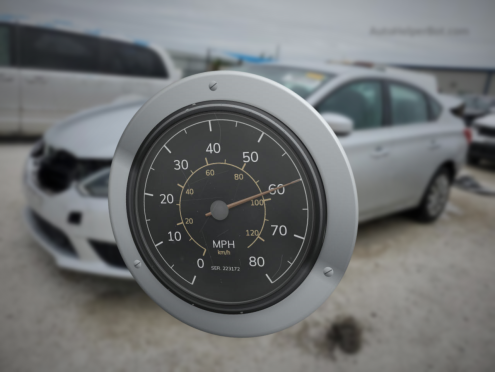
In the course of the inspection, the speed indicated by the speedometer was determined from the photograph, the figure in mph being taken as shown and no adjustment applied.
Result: 60 mph
